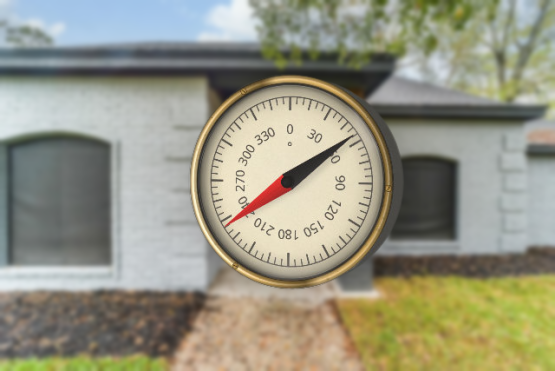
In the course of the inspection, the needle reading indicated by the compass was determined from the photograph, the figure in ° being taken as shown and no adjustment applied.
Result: 235 °
